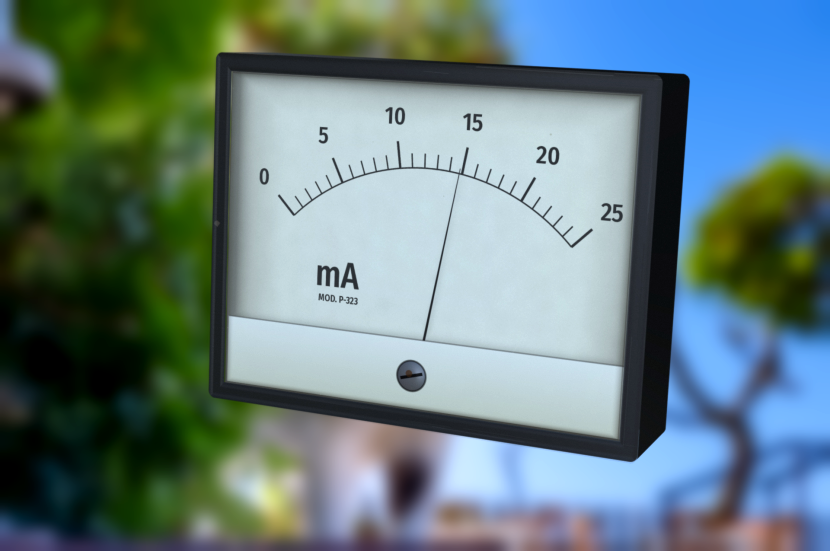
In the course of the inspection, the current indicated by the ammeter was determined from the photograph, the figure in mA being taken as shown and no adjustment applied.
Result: 15 mA
